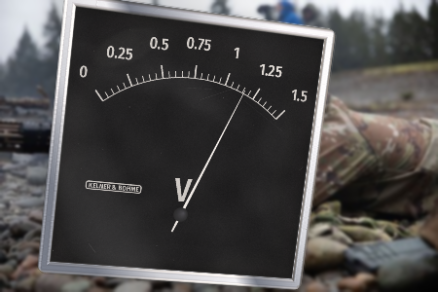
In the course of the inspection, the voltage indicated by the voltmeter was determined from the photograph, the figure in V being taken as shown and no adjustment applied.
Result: 1.15 V
